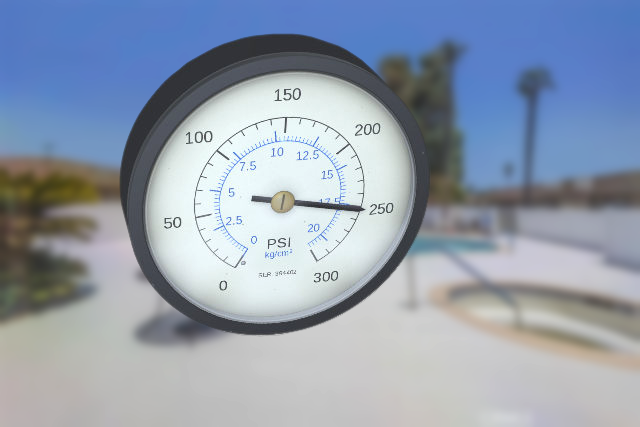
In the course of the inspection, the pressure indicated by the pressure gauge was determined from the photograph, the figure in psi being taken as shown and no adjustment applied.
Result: 250 psi
